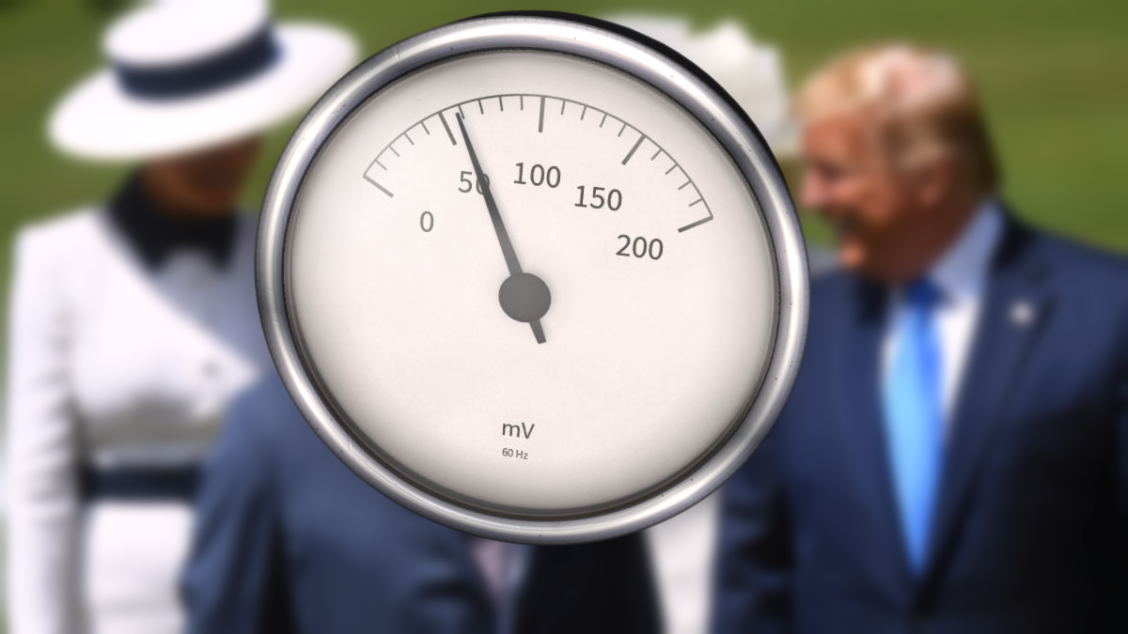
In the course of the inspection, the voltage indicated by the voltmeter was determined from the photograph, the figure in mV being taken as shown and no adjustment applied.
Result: 60 mV
